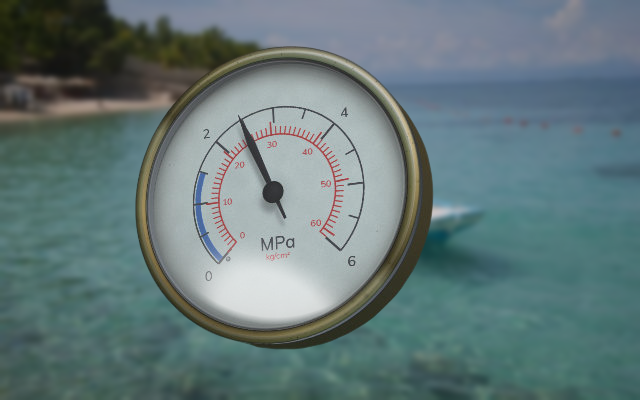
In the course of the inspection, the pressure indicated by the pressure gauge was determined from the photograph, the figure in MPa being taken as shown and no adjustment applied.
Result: 2.5 MPa
